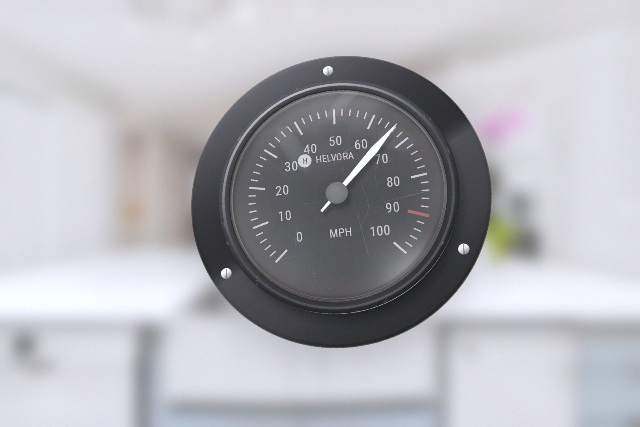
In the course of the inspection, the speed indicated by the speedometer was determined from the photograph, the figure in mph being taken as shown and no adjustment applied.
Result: 66 mph
